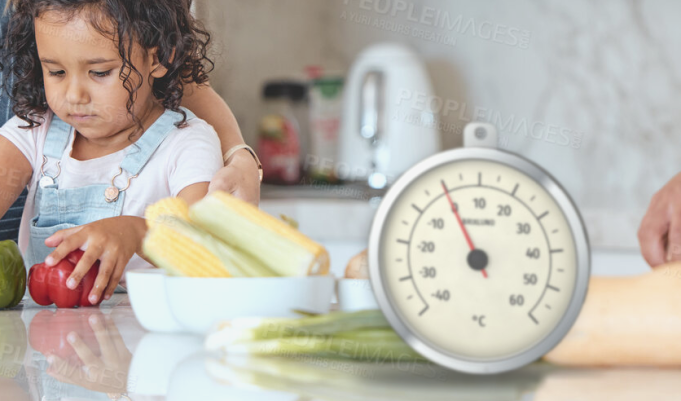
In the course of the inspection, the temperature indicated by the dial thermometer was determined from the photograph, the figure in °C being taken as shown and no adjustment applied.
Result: 0 °C
